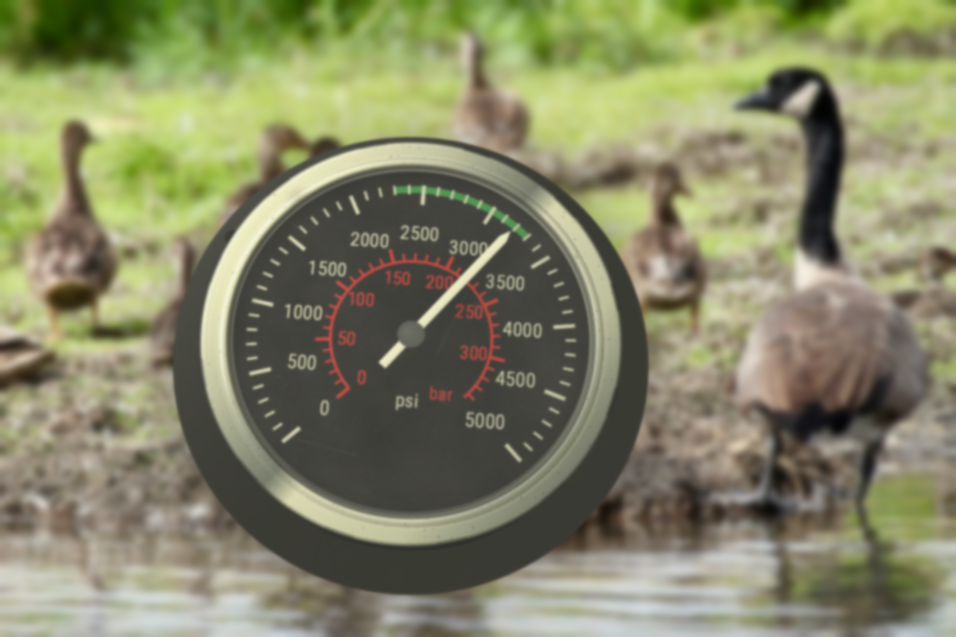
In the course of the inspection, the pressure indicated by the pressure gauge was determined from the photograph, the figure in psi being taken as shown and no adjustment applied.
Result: 3200 psi
